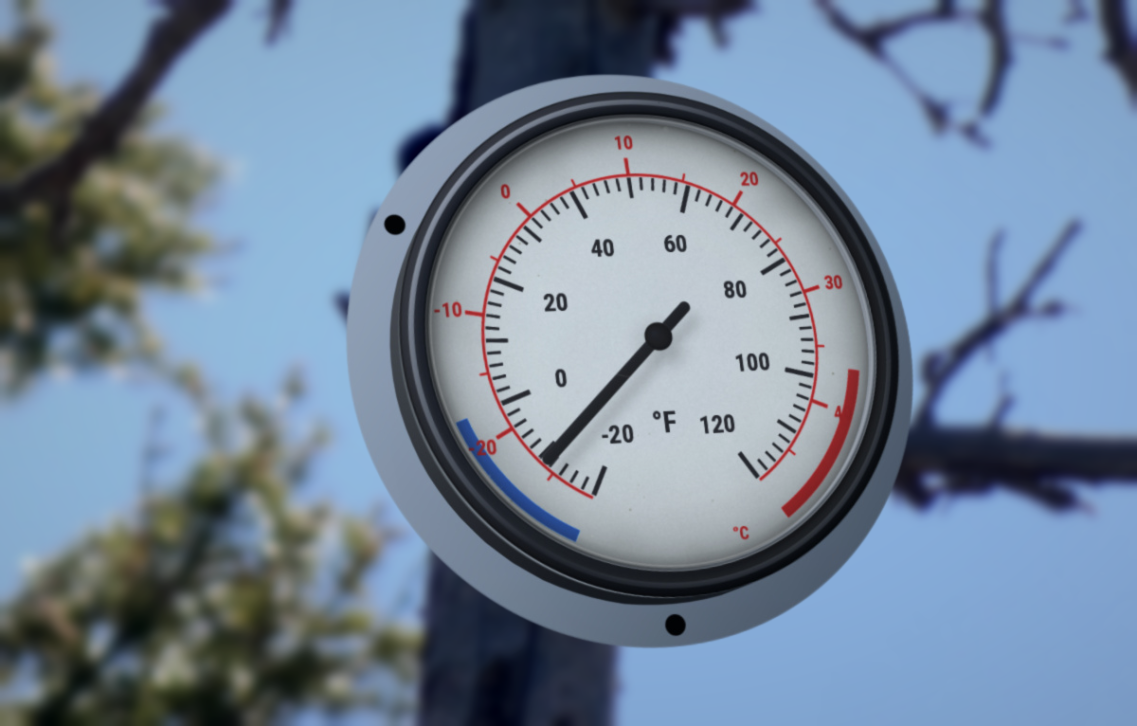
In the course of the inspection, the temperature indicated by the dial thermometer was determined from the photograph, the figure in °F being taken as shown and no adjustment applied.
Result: -11 °F
